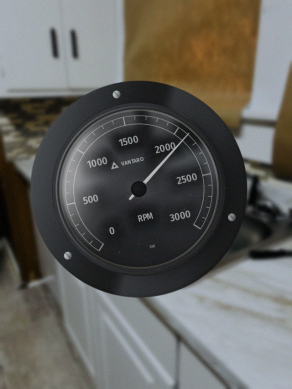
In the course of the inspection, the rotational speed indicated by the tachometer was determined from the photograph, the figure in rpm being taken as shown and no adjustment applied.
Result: 2100 rpm
